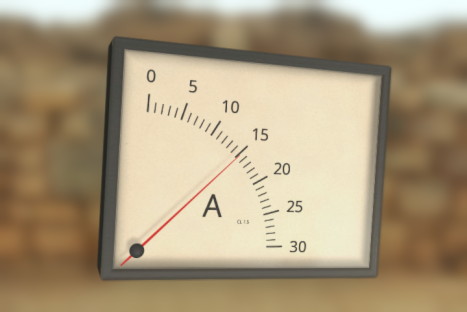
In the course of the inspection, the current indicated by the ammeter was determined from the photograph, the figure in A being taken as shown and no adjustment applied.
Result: 15 A
